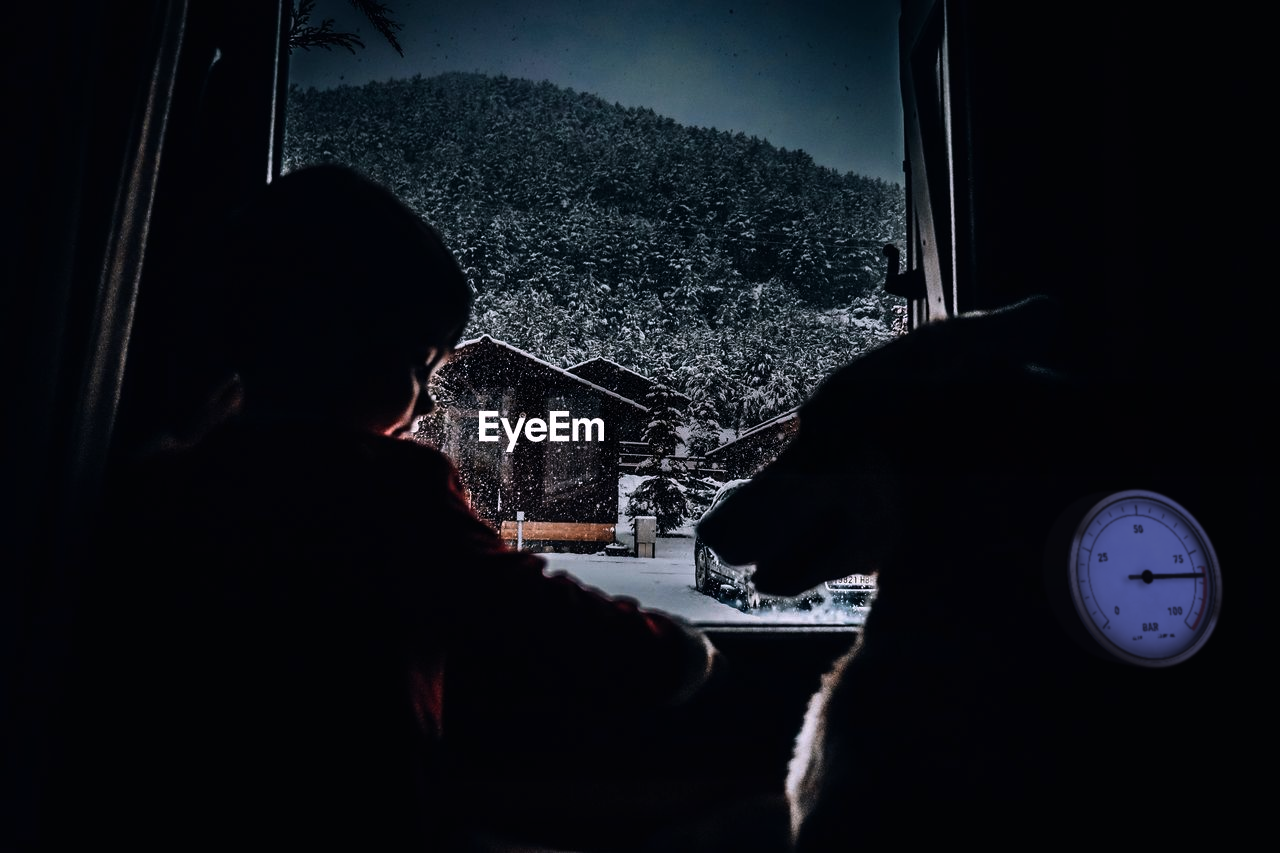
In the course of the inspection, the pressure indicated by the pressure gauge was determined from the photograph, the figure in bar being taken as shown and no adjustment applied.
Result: 82.5 bar
